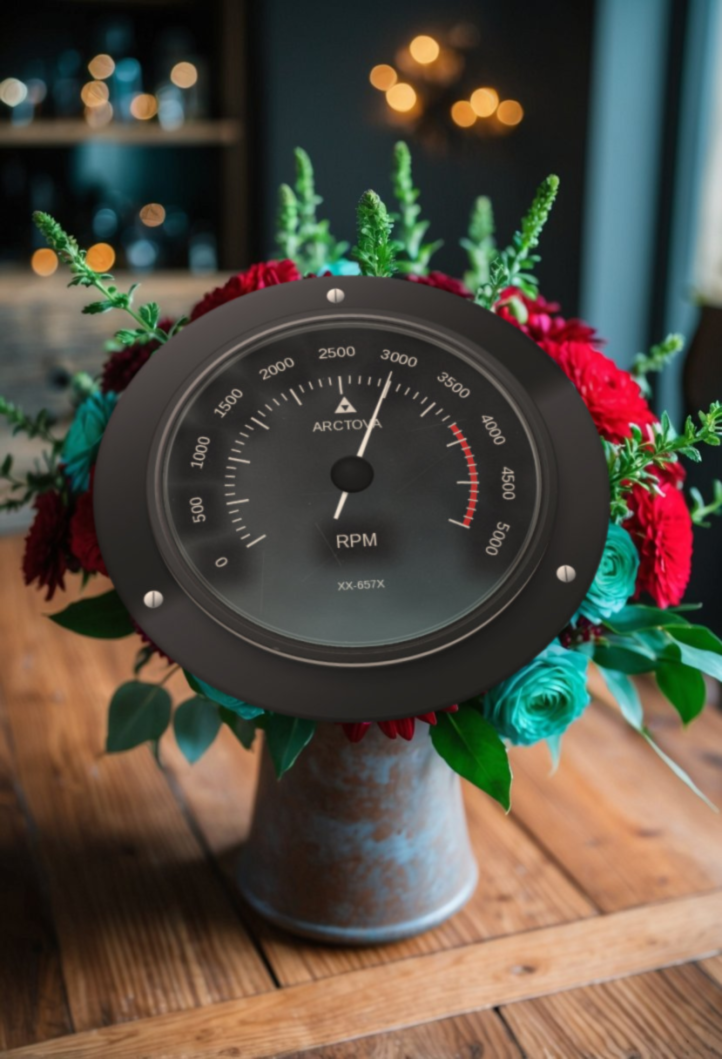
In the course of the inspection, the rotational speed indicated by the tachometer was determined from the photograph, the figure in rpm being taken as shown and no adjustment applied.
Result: 3000 rpm
